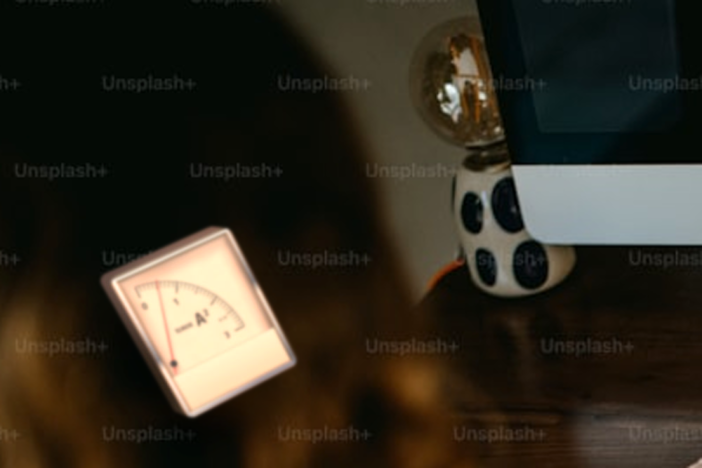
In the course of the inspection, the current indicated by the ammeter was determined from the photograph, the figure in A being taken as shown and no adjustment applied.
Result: 0.5 A
